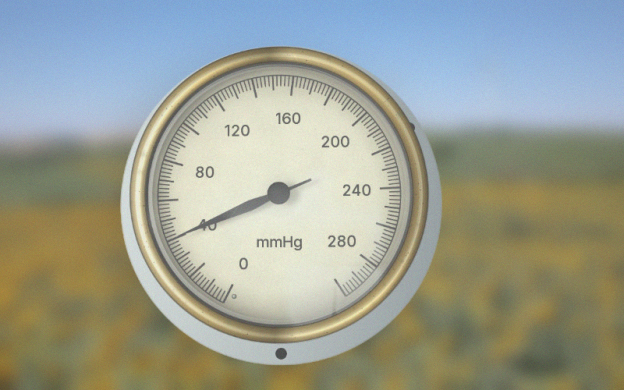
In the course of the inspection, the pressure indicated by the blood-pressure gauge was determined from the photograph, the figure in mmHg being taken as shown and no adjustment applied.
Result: 40 mmHg
